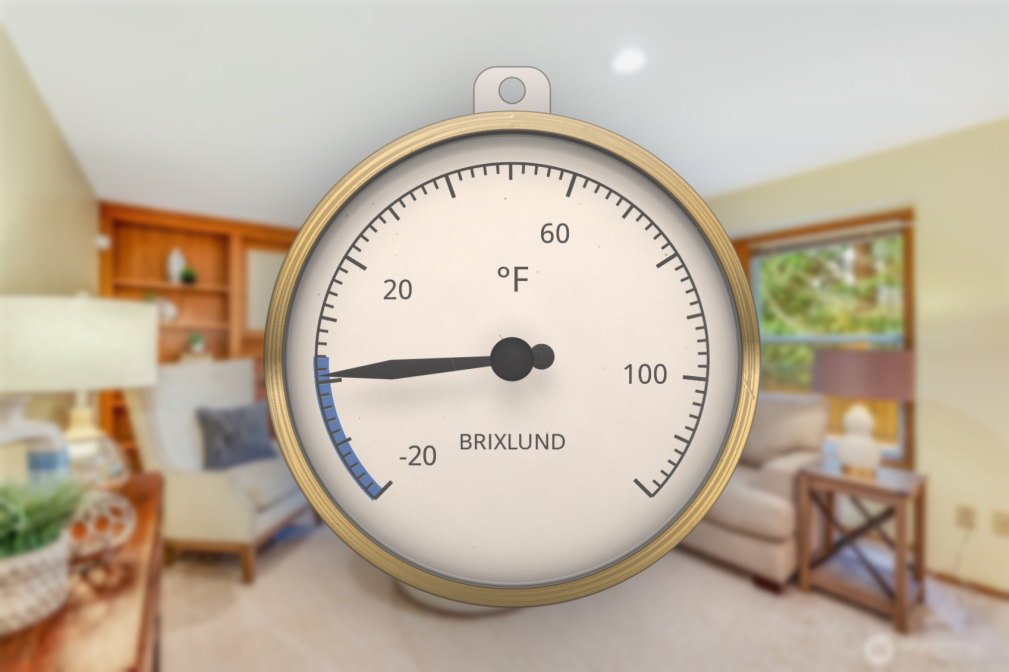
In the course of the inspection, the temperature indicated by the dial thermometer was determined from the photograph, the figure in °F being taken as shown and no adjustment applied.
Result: 1 °F
